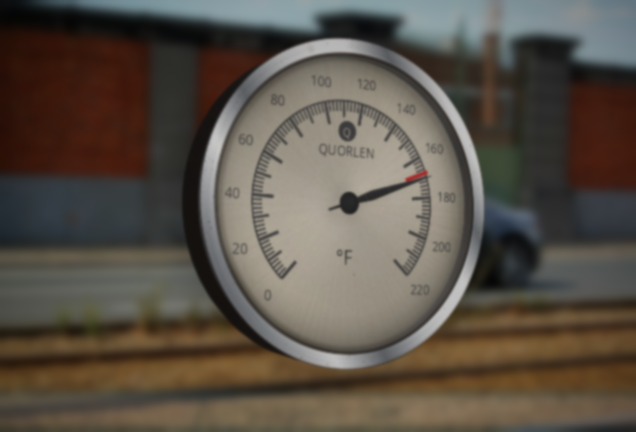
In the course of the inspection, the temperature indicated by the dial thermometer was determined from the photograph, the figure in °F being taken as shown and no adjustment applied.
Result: 170 °F
